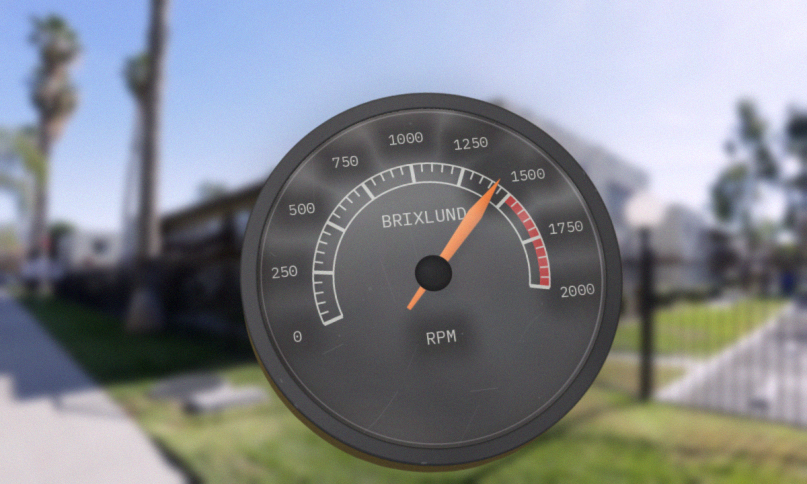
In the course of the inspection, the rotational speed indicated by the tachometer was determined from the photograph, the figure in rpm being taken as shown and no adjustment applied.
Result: 1425 rpm
